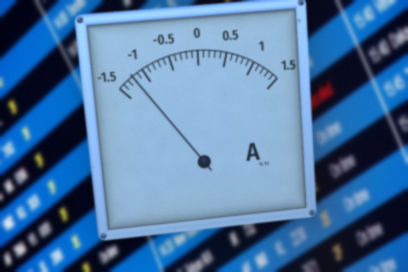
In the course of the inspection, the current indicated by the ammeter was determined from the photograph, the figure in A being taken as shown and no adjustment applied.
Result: -1.2 A
